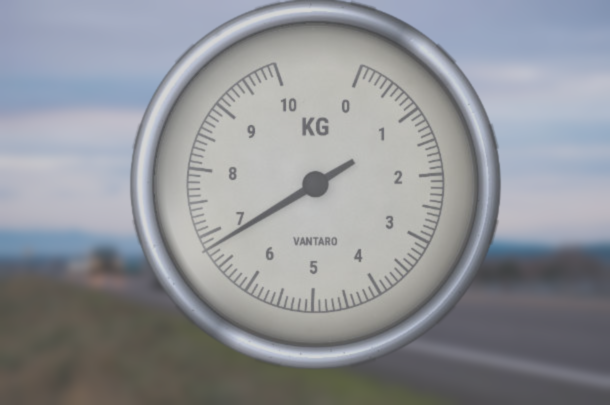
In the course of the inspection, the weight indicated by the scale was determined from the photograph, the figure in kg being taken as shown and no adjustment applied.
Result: 6.8 kg
